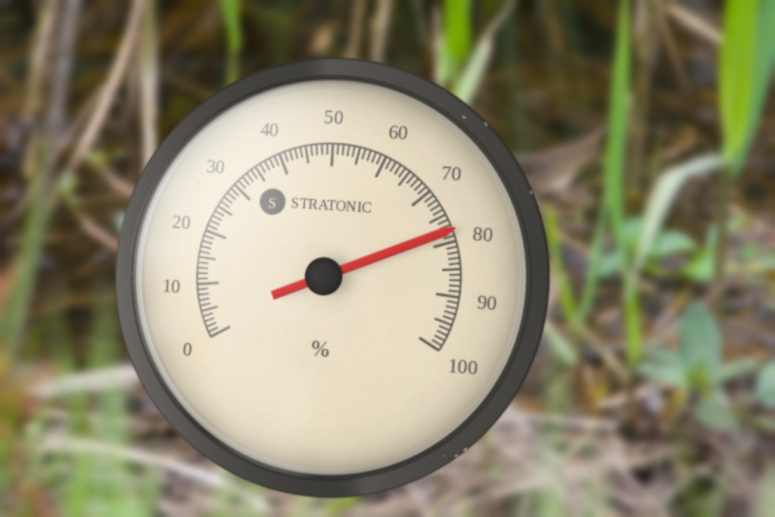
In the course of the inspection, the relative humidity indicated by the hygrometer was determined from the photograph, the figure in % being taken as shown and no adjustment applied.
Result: 78 %
